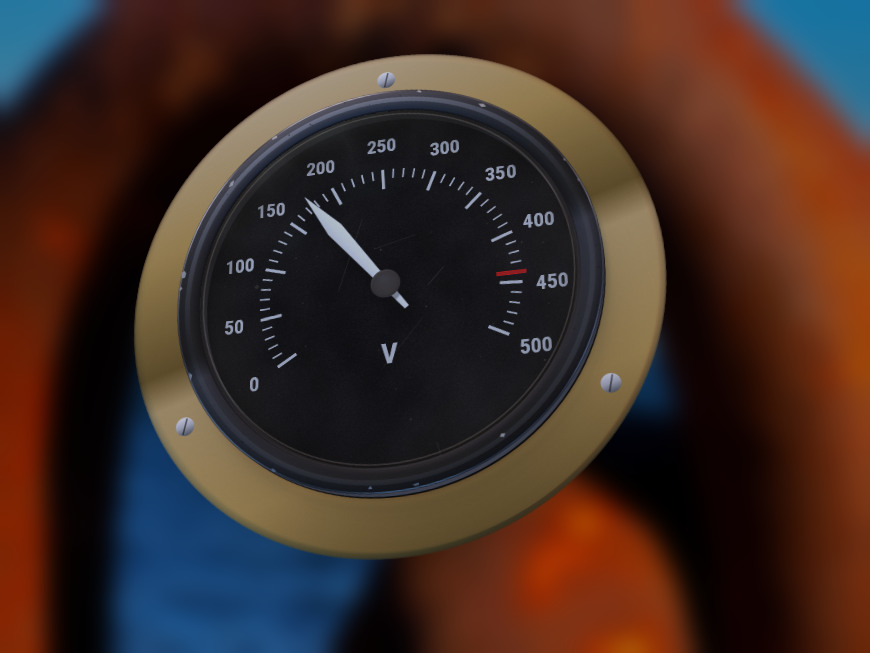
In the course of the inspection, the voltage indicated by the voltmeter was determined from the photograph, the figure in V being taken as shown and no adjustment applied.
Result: 175 V
